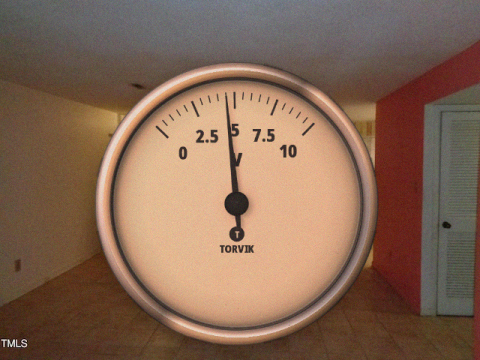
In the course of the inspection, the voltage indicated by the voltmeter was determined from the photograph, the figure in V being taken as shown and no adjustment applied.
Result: 4.5 V
